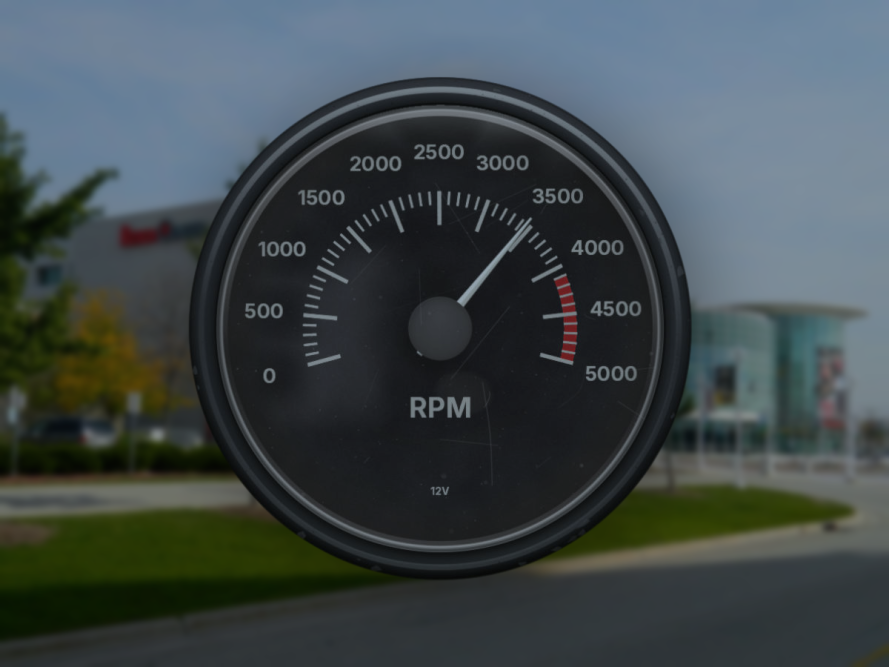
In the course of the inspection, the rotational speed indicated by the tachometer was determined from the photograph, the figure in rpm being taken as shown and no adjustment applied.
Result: 3450 rpm
